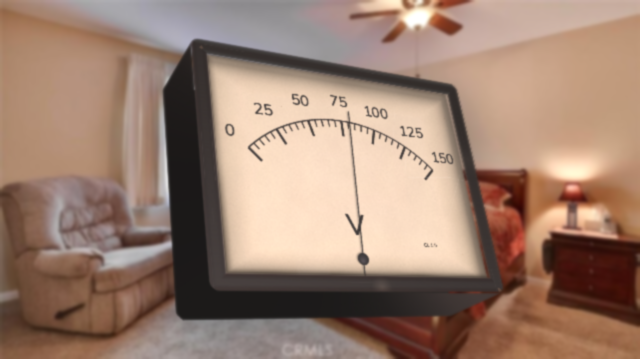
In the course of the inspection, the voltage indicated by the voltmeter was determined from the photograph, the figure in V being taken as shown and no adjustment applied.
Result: 80 V
